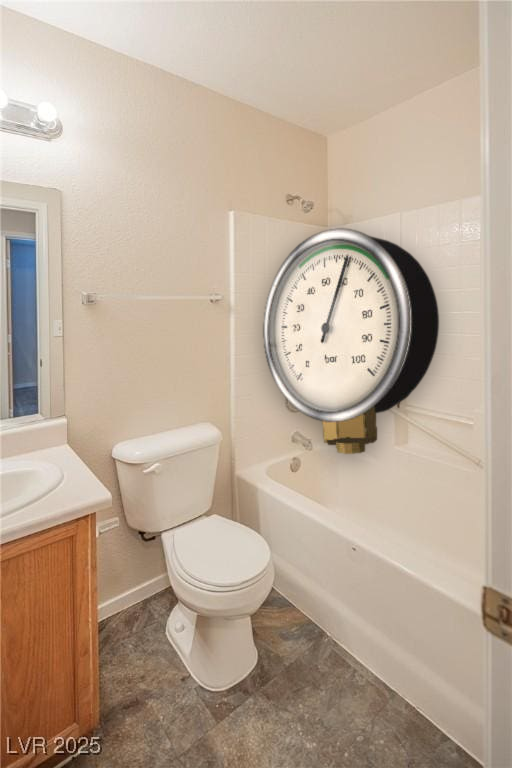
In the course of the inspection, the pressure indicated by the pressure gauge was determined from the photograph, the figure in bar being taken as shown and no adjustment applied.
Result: 60 bar
